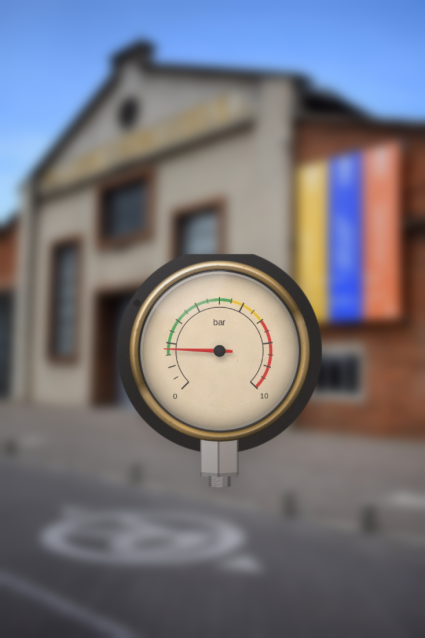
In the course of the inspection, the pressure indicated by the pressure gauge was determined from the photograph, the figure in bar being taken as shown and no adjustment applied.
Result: 1.75 bar
